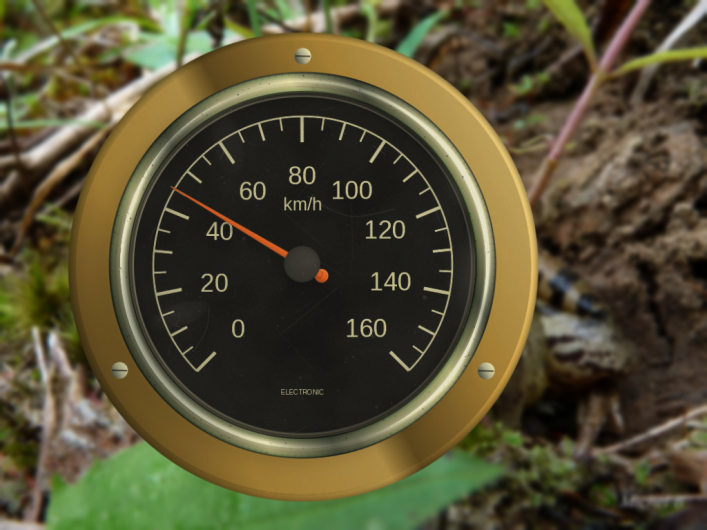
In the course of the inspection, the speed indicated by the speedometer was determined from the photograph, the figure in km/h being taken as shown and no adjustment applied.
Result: 45 km/h
